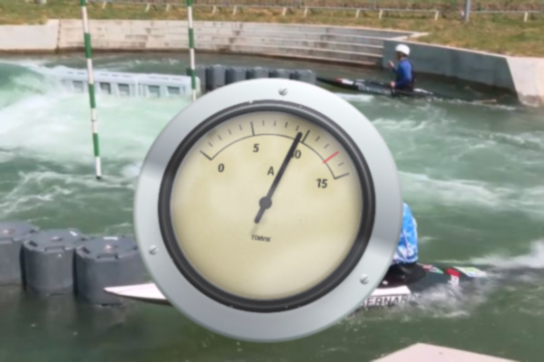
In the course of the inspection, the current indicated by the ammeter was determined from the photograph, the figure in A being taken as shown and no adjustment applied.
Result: 9.5 A
